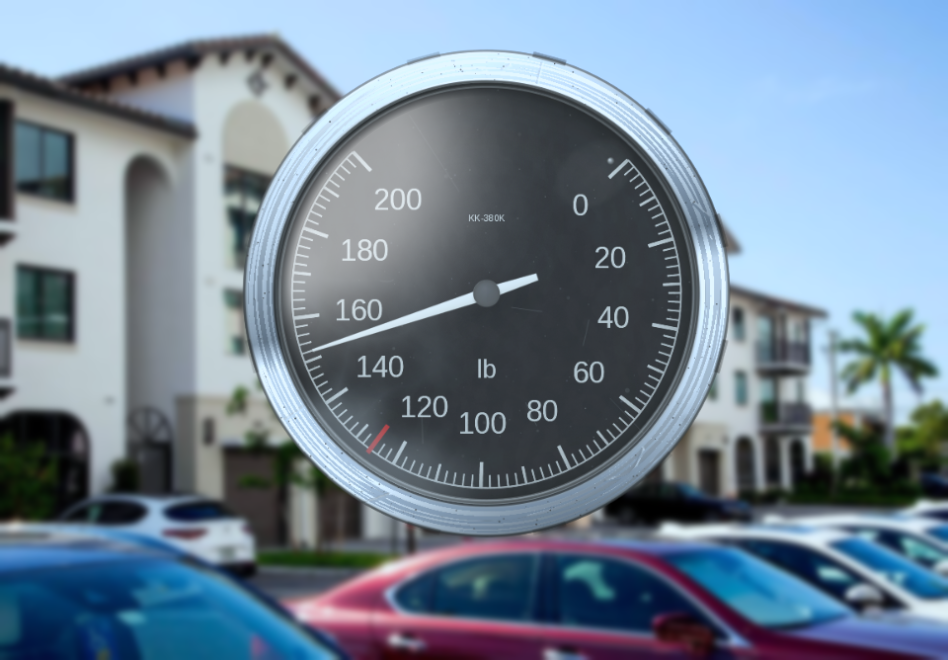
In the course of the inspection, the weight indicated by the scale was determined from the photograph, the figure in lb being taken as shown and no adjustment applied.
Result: 152 lb
